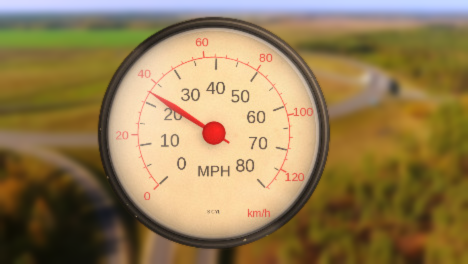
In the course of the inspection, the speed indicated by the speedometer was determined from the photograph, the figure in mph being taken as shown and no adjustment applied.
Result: 22.5 mph
